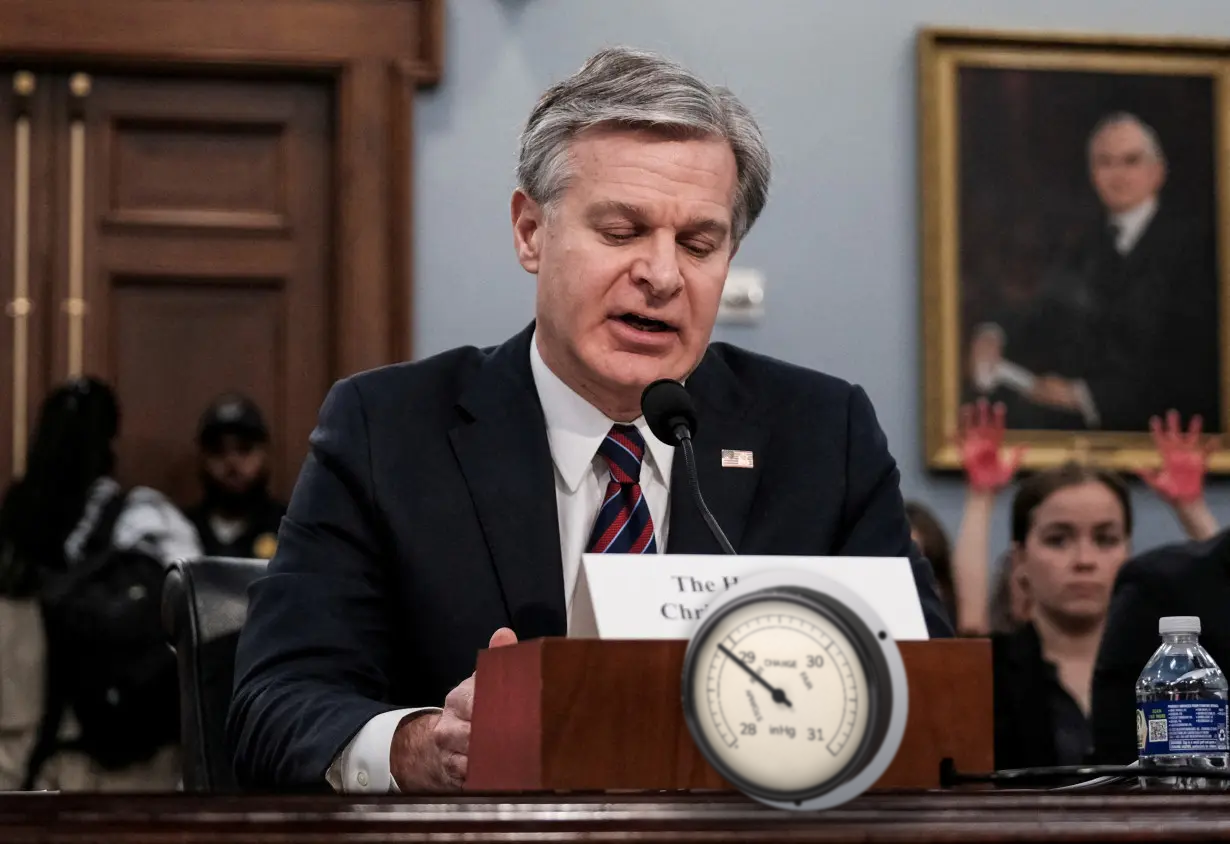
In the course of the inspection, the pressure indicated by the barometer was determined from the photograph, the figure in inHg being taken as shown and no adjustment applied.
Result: 28.9 inHg
